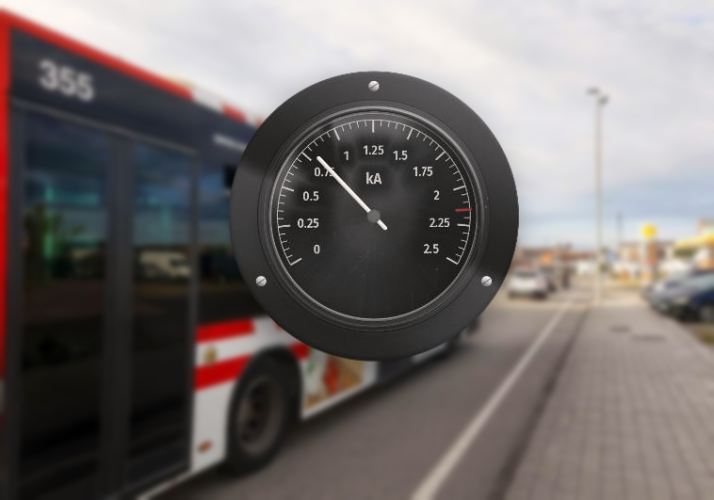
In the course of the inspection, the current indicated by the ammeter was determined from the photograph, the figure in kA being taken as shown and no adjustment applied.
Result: 0.8 kA
